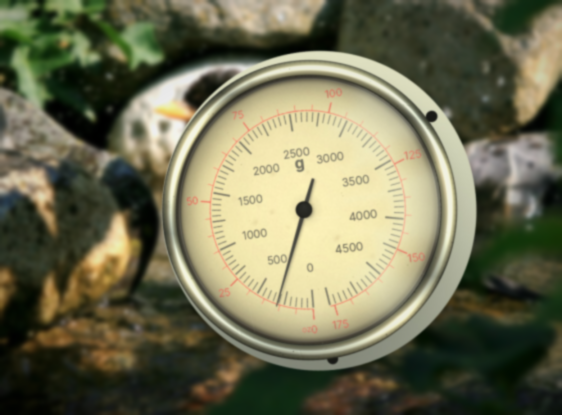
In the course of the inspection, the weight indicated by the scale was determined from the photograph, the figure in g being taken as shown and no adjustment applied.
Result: 300 g
